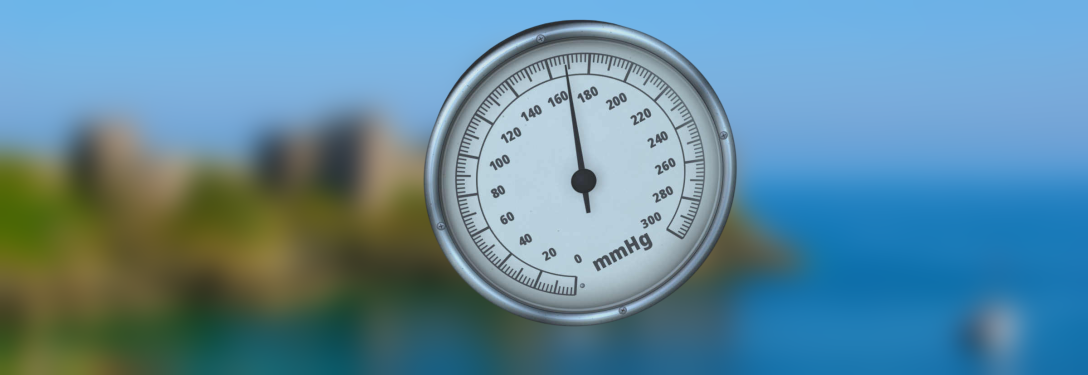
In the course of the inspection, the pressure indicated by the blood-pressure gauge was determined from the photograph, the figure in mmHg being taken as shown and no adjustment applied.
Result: 168 mmHg
